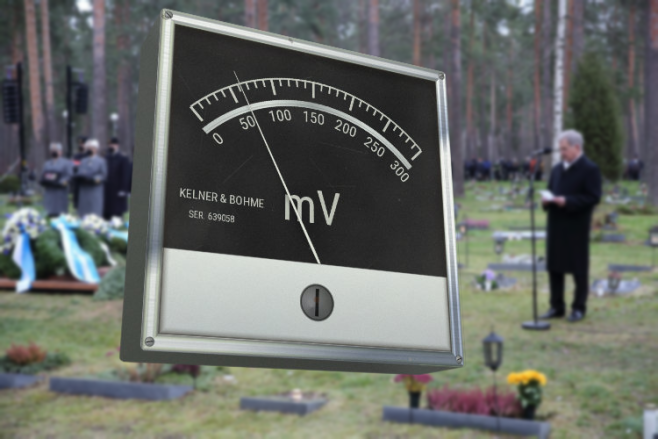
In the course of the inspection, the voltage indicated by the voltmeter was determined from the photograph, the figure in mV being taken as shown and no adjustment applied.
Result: 60 mV
